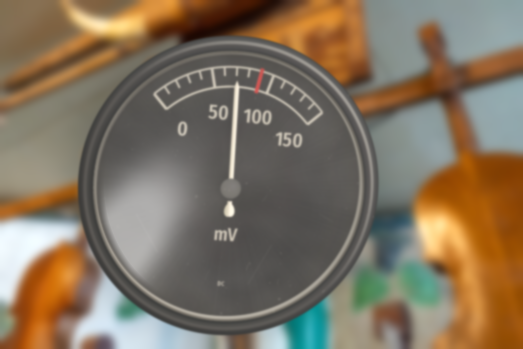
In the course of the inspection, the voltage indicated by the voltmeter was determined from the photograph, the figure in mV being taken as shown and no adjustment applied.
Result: 70 mV
